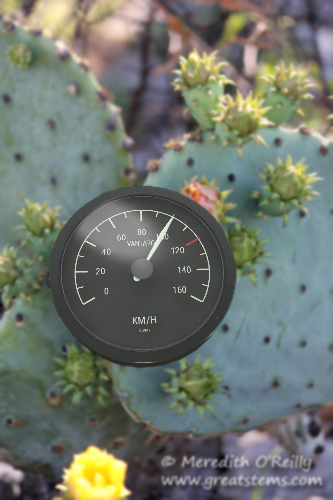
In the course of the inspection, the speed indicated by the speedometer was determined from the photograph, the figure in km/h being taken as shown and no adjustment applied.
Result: 100 km/h
